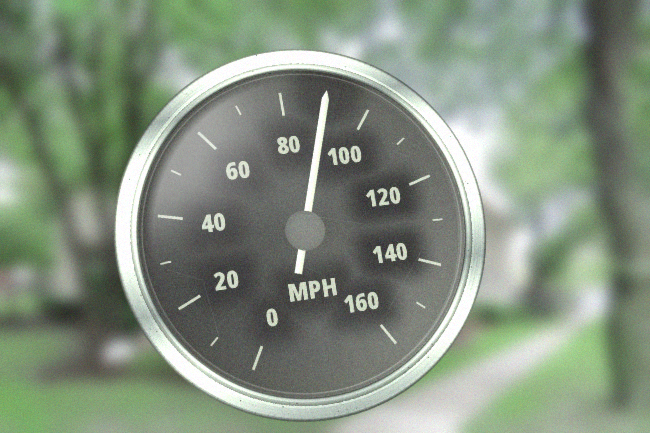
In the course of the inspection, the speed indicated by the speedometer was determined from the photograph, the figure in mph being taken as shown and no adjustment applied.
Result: 90 mph
